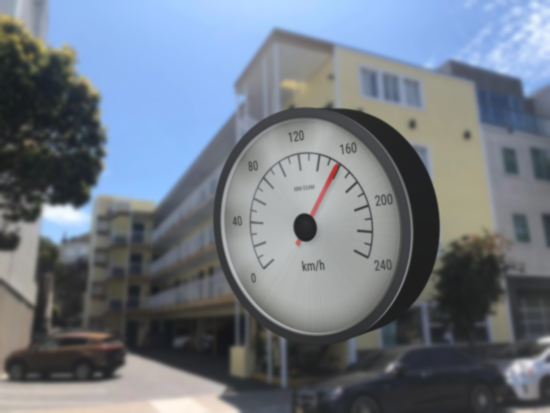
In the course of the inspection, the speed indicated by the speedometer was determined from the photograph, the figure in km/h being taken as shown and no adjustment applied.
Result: 160 km/h
